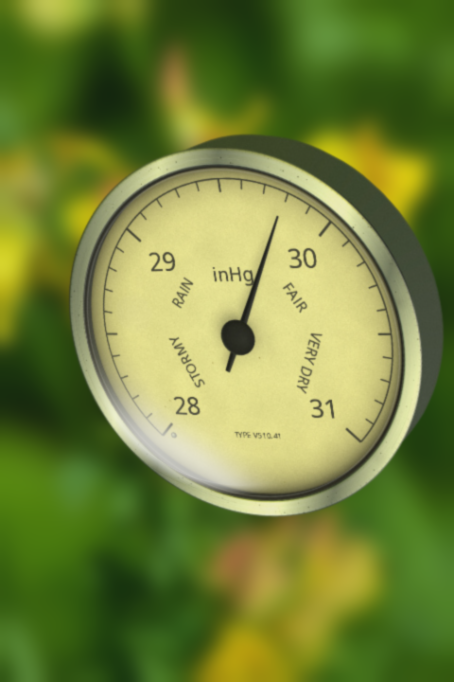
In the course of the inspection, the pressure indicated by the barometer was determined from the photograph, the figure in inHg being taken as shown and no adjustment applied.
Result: 29.8 inHg
